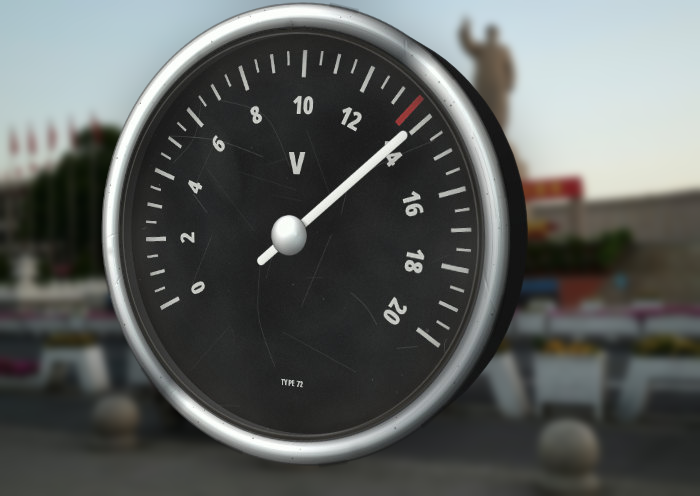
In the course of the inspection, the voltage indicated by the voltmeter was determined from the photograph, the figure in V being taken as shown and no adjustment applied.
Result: 14 V
